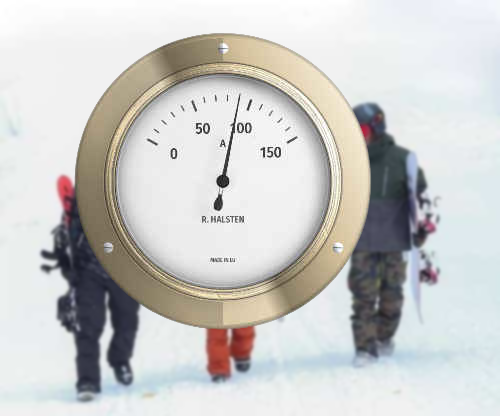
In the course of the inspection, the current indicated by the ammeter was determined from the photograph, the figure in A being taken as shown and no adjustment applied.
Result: 90 A
